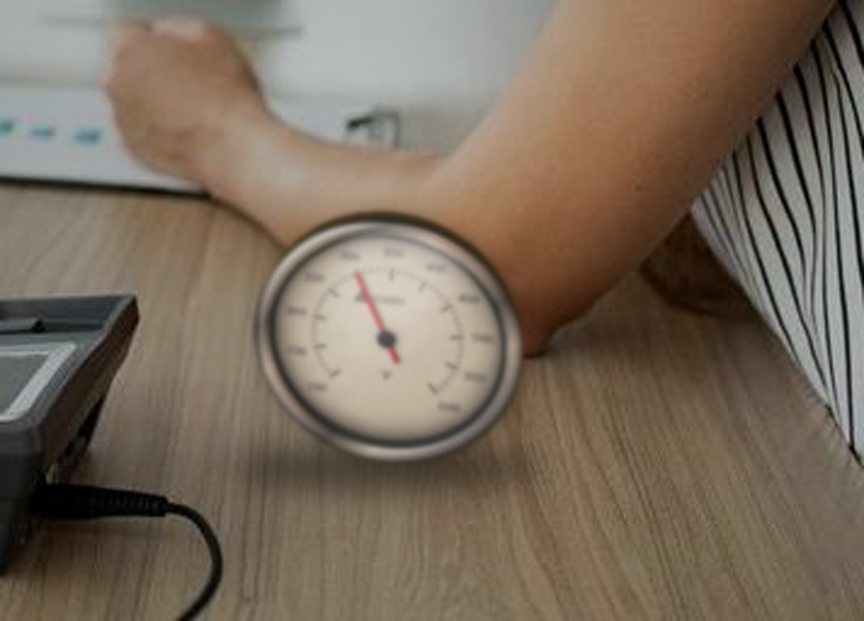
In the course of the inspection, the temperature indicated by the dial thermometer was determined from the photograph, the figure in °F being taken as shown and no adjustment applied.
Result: 300 °F
